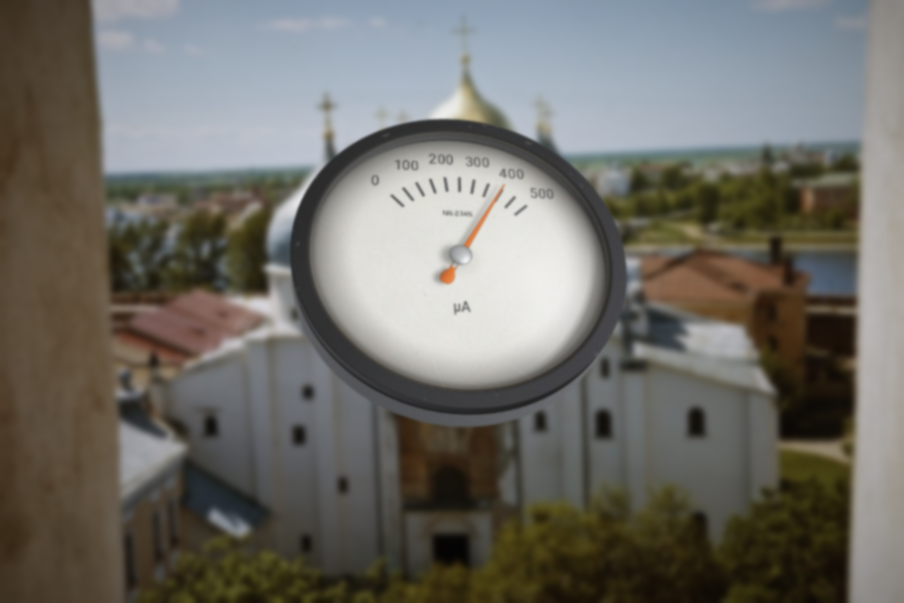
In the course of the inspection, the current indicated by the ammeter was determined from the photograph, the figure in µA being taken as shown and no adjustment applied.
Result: 400 µA
